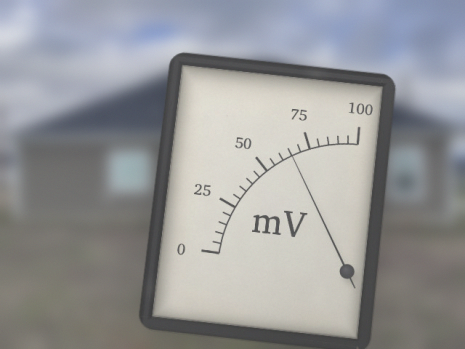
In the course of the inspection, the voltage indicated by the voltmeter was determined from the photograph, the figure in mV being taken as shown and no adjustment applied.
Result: 65 mV
